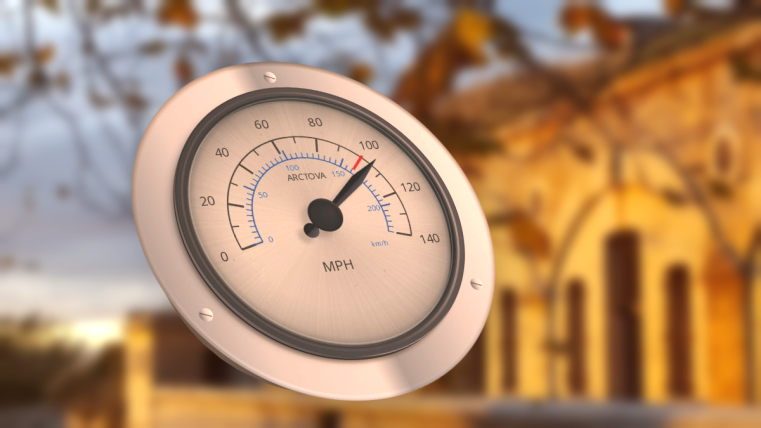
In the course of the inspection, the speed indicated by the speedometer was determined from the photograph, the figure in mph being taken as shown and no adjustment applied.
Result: 105 mph
